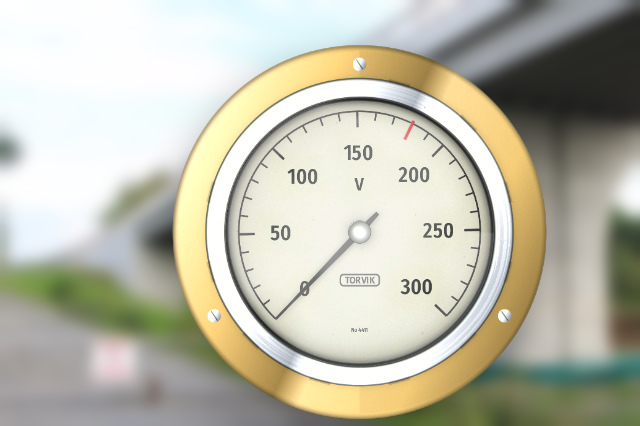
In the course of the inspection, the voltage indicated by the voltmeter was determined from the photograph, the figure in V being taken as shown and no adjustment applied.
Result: 0 V
